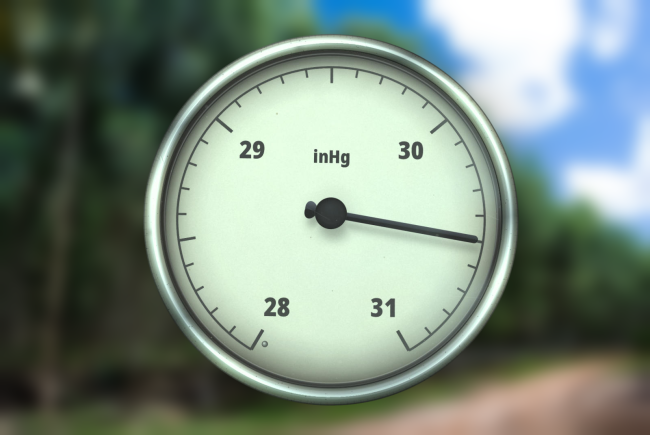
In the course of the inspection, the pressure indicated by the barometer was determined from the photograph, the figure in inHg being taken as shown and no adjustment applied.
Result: 30.5 inHg
